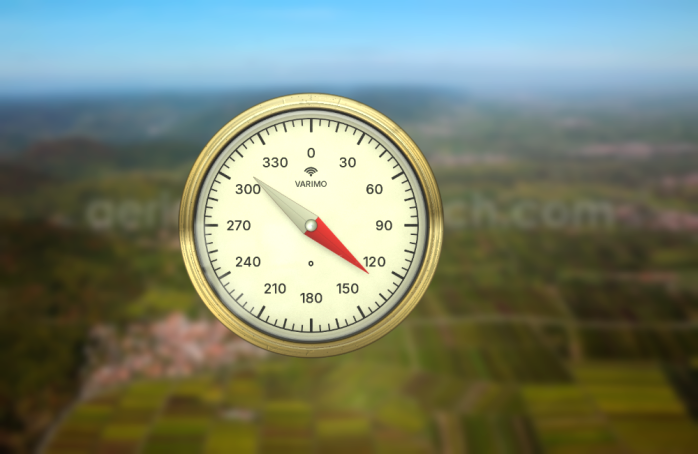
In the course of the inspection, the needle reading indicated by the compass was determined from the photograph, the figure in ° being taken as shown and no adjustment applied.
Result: 130 °
